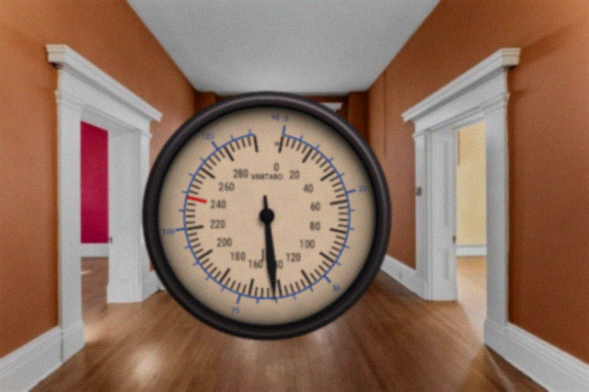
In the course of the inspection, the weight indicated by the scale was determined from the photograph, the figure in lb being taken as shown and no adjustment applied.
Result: 144 lb
